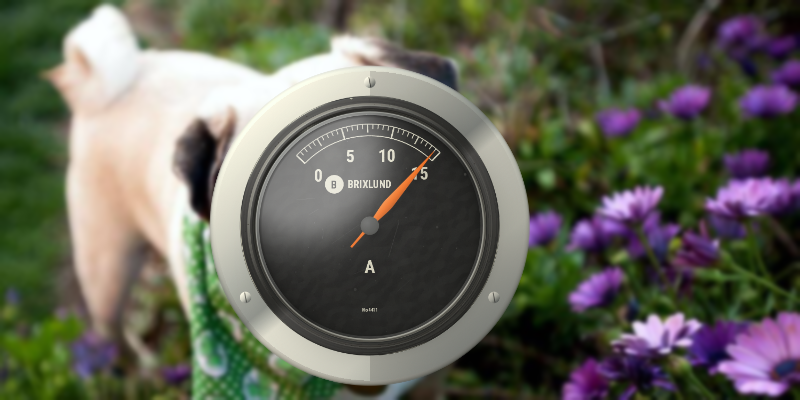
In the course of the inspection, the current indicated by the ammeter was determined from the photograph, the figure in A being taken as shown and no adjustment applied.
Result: 14.5 A
